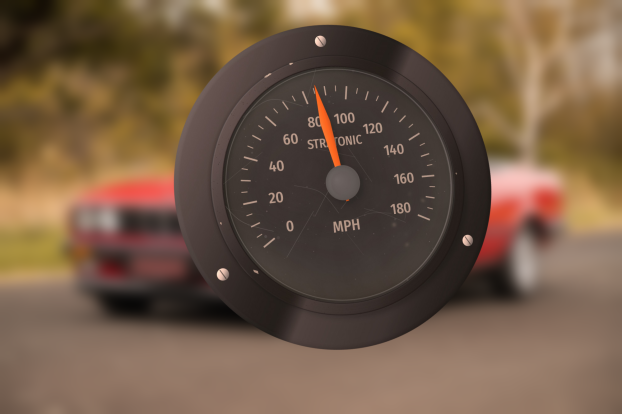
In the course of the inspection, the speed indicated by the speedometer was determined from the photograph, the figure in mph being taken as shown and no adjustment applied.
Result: 85 mph
